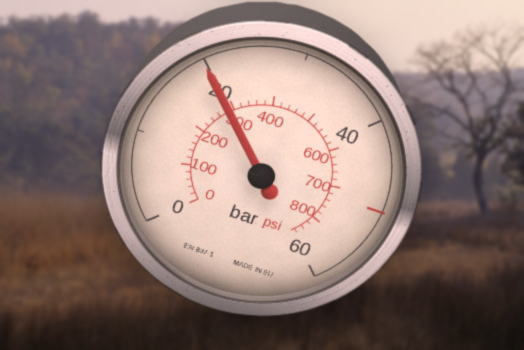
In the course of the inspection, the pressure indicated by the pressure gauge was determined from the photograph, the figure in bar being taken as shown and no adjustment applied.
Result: 20 bar
